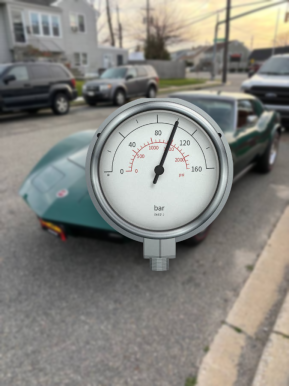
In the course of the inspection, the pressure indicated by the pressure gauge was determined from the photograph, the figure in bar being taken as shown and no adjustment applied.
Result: 100 bar
